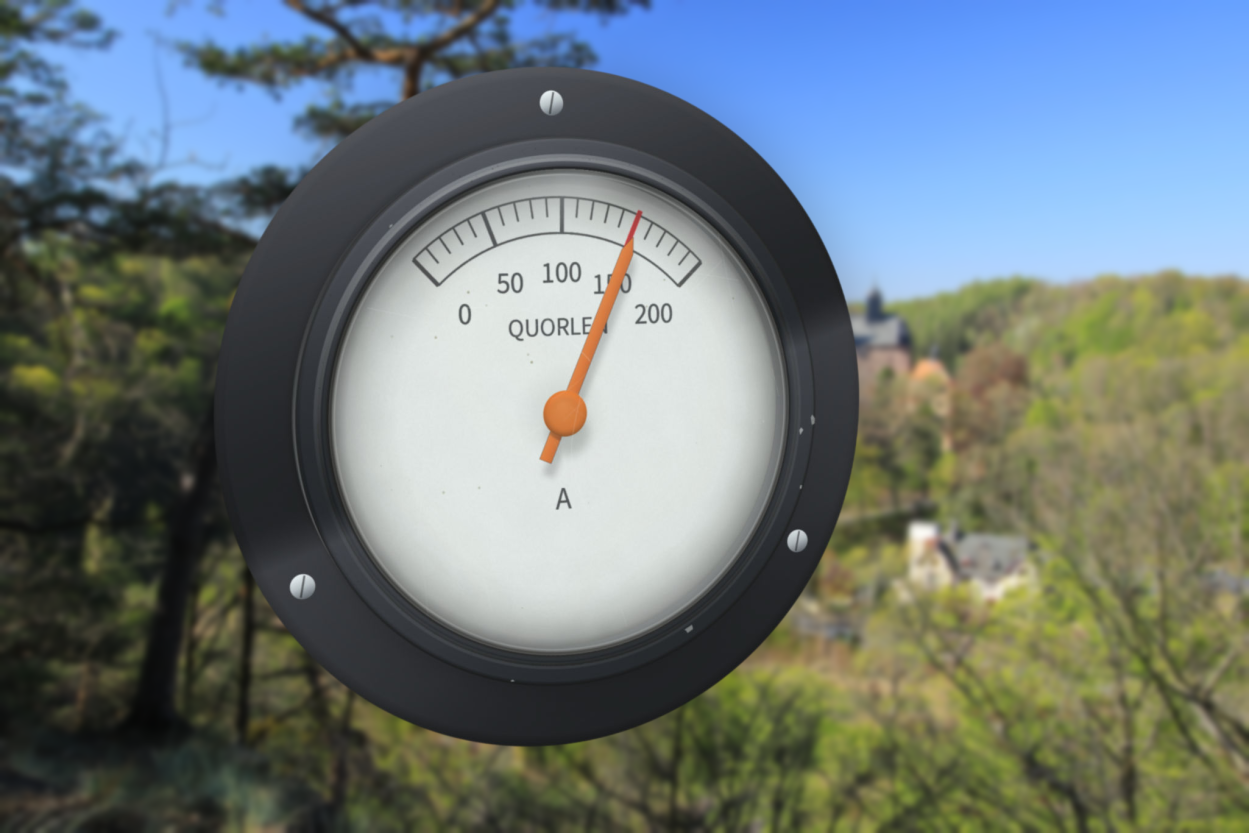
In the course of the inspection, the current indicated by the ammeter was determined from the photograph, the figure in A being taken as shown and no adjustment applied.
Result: 150 A
